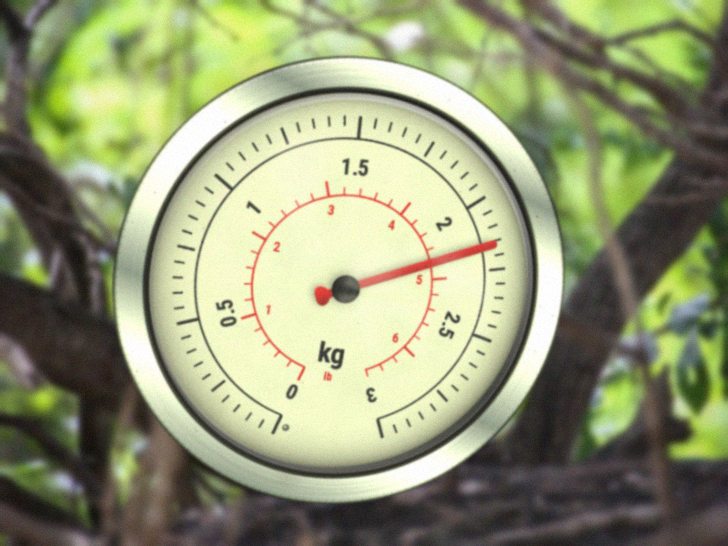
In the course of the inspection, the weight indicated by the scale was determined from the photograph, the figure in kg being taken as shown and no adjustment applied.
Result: 2.15 kg
